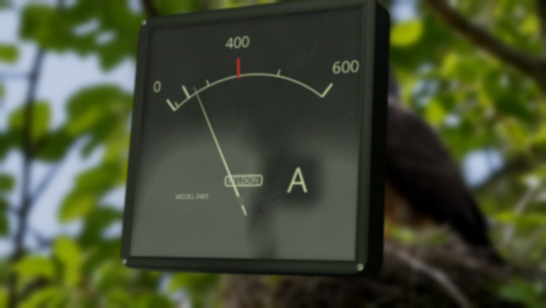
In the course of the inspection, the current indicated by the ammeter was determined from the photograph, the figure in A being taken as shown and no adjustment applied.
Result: 250 A
